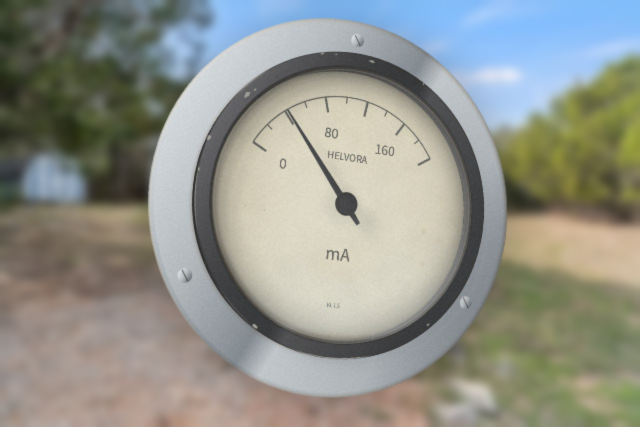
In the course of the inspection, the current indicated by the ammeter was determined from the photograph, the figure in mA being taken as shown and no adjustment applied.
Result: 40 mA
